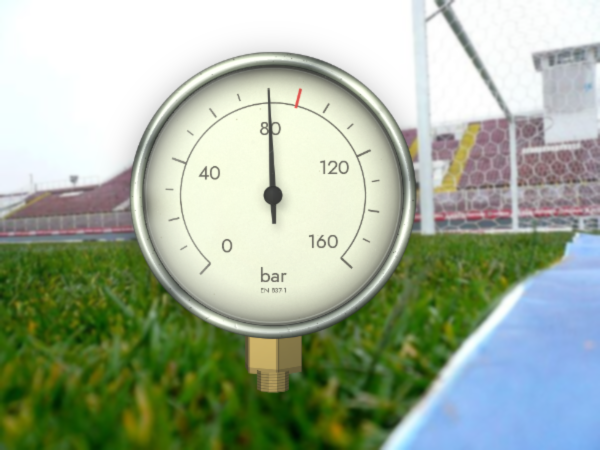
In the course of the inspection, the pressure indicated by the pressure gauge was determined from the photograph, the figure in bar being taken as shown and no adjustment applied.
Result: 80 bar
